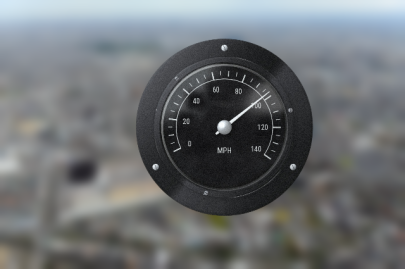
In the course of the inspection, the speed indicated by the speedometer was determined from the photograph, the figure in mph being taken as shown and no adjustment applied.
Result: 97.5 mph
